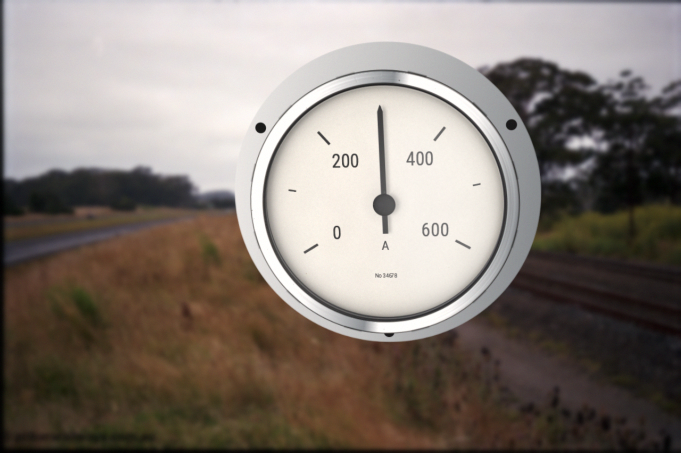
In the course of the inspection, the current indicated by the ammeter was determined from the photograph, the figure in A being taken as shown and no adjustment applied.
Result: 300 A
